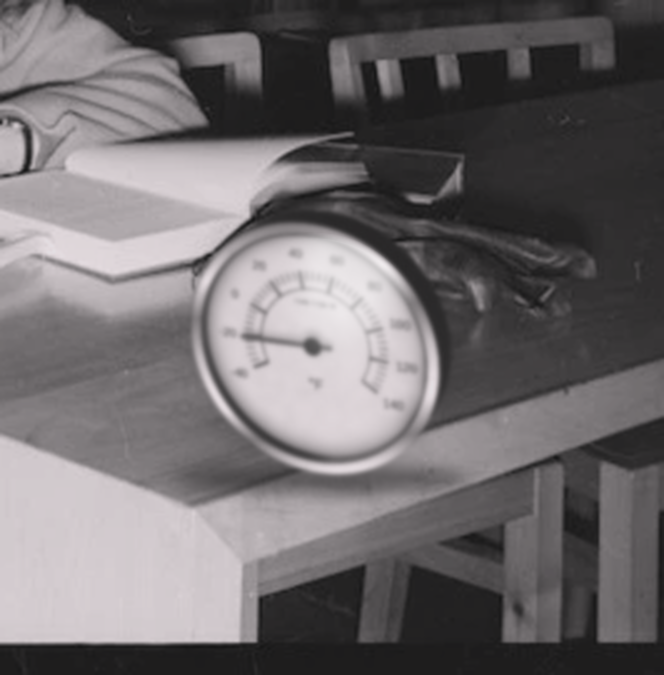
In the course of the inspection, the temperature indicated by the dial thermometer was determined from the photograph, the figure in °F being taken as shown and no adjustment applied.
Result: -20 °F
